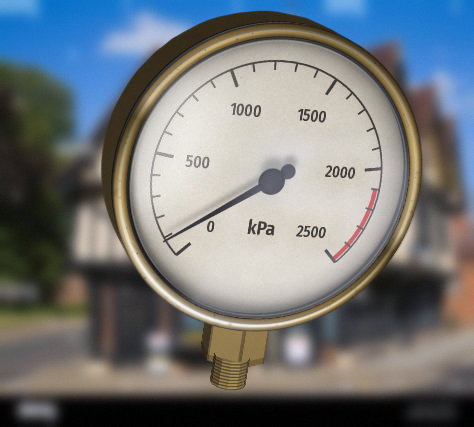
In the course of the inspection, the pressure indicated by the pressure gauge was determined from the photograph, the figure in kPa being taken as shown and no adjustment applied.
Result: 100 kPa
